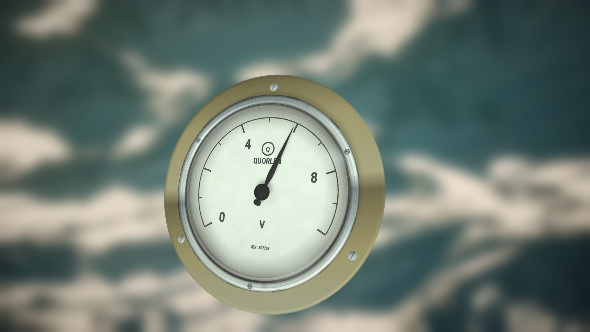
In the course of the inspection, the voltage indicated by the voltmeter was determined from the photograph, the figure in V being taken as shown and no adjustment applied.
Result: 6 V
